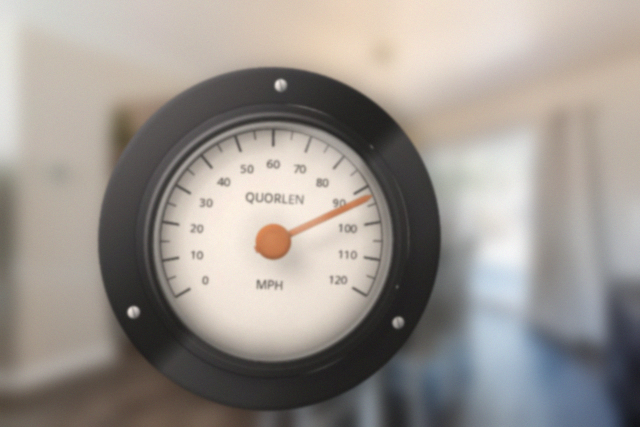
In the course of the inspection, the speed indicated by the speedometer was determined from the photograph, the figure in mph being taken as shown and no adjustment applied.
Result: 92.5 mph
